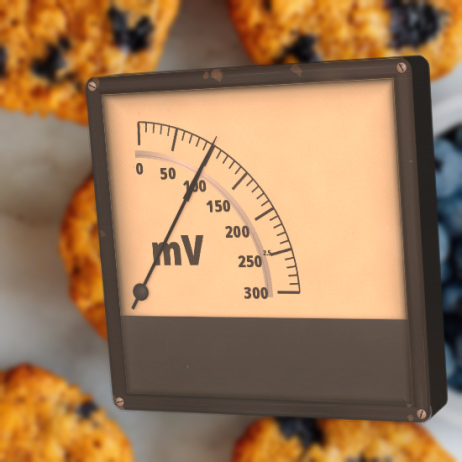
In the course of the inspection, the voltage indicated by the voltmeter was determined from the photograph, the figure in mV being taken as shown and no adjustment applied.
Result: 100 mV
